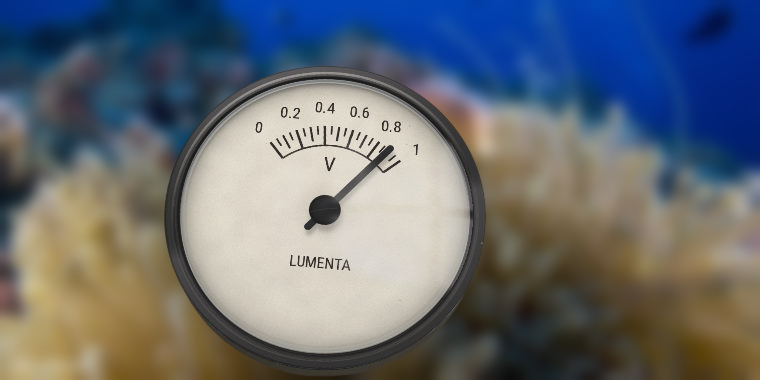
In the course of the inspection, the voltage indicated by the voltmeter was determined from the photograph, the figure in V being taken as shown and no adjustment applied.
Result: 0.9 V
